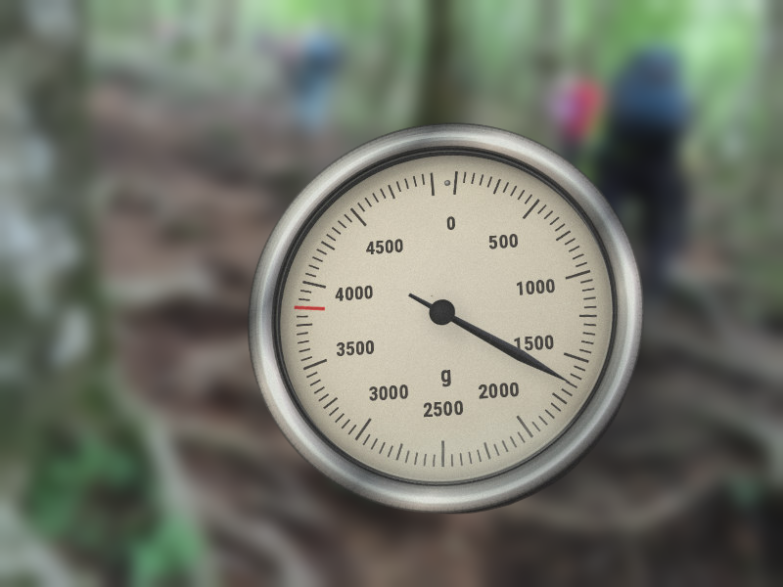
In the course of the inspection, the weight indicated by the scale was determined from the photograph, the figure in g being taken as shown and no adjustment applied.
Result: 1650 g
